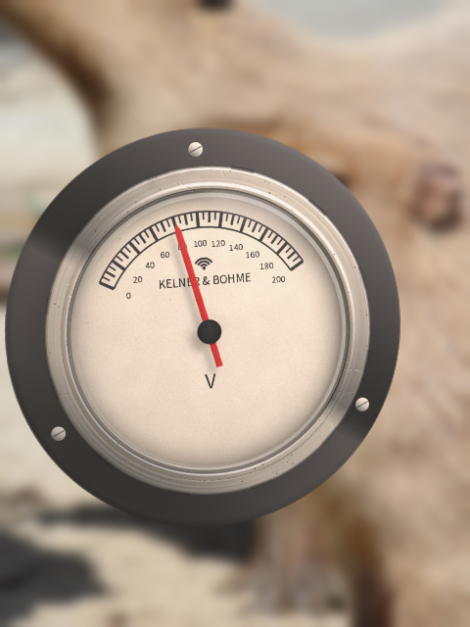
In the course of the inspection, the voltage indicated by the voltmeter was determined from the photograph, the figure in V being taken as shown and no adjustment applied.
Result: 80 V
